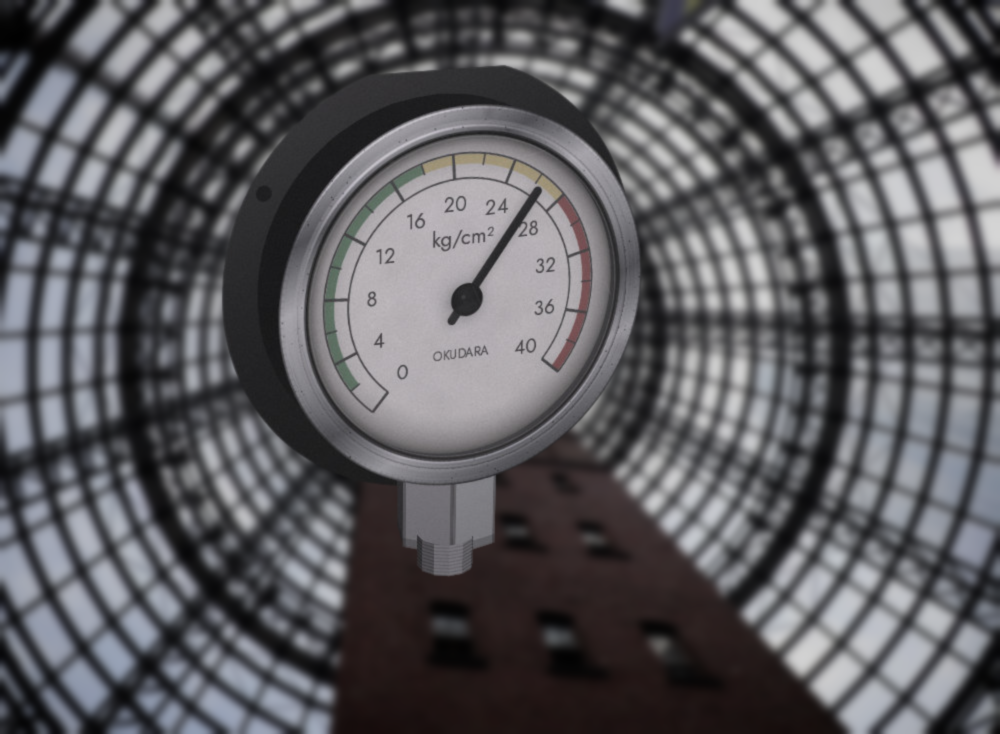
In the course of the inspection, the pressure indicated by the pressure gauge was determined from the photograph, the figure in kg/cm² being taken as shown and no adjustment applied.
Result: 26 kg/cm²
